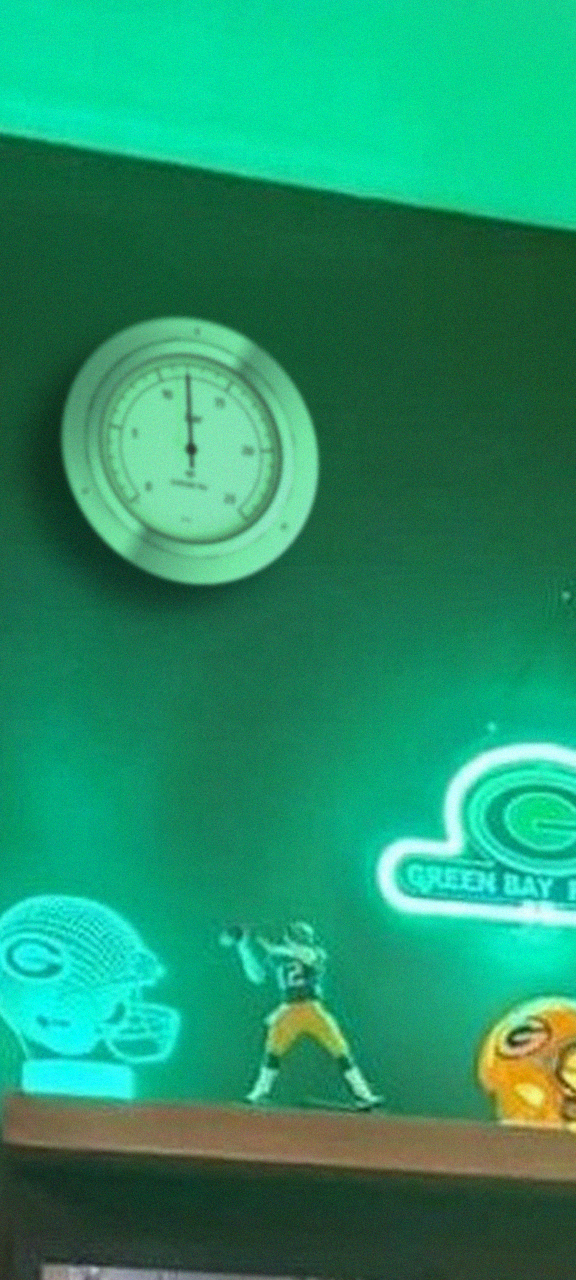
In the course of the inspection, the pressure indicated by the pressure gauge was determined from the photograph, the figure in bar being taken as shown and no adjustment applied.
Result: 12 bar
